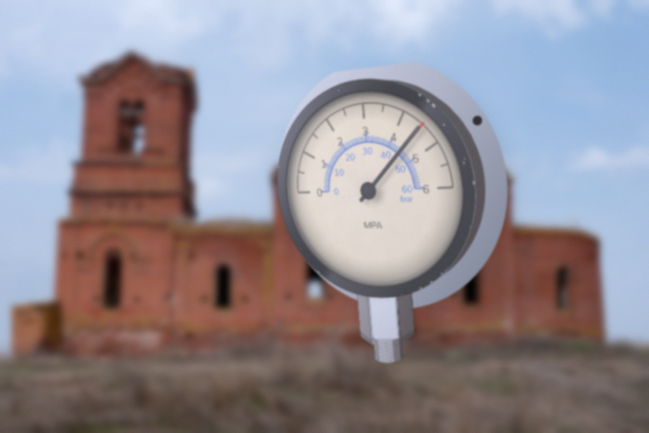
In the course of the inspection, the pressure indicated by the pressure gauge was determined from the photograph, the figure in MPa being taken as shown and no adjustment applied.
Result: 4.5 MPa
